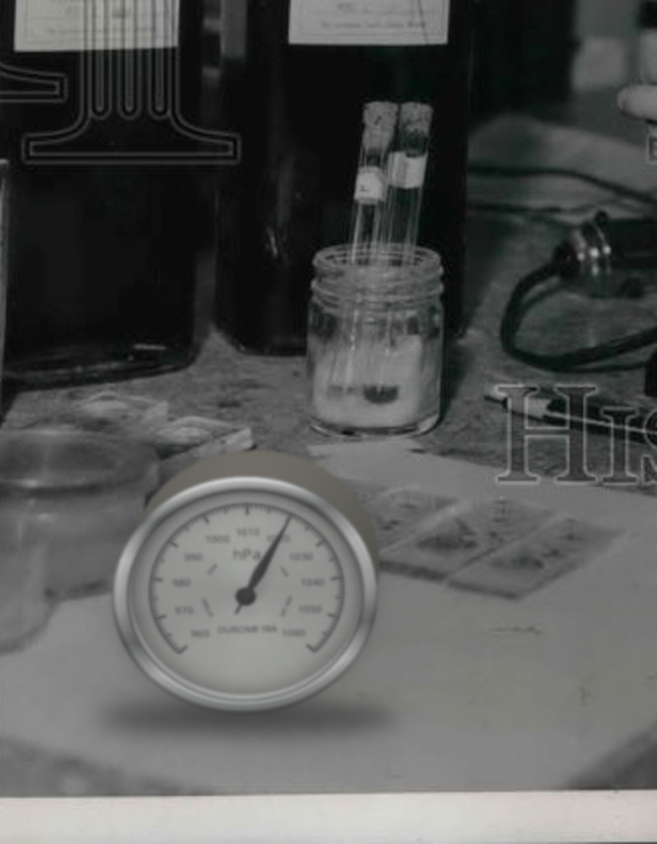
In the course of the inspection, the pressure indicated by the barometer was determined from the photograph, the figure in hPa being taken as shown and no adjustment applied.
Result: 1020 hPa
